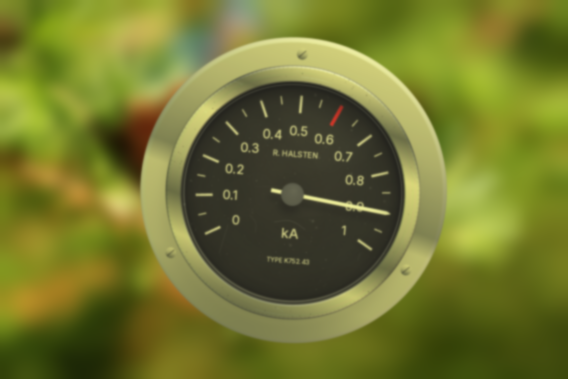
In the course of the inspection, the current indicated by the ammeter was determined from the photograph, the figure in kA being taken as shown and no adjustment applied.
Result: 0.9 kA
